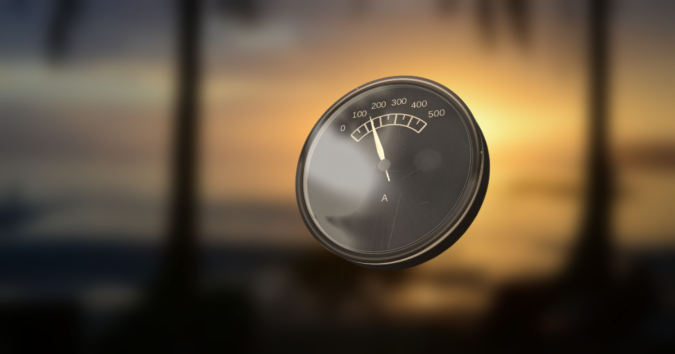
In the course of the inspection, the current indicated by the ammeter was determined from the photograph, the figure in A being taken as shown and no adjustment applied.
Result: 150 A
